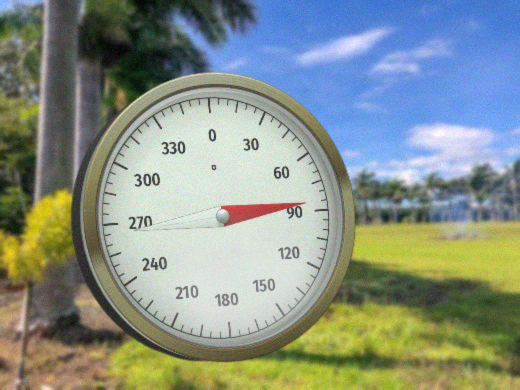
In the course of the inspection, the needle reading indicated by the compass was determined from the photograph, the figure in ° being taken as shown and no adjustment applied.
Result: 85 °
